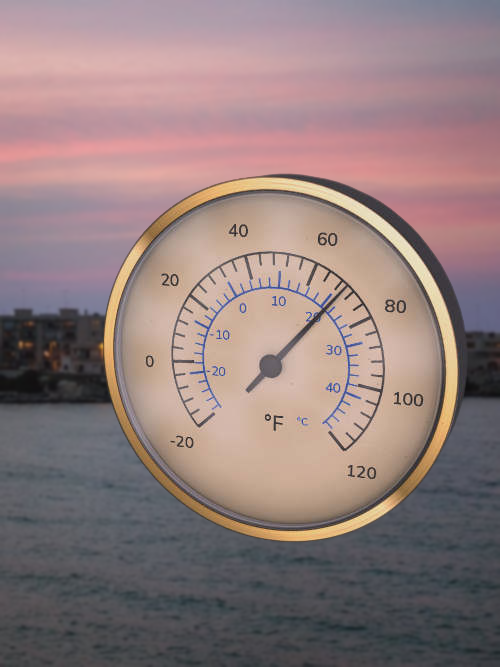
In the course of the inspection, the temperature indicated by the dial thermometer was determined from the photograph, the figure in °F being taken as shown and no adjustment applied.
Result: 70 °F
